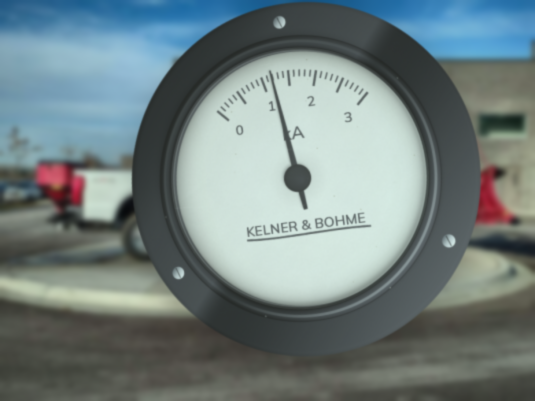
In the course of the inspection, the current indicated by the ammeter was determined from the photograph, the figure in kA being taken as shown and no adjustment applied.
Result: 1.2 kA
